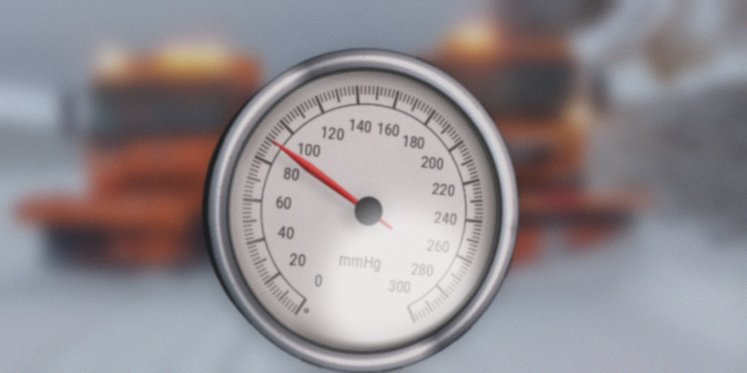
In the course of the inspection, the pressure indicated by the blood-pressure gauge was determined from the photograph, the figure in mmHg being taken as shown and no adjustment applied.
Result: 90 mmHg
